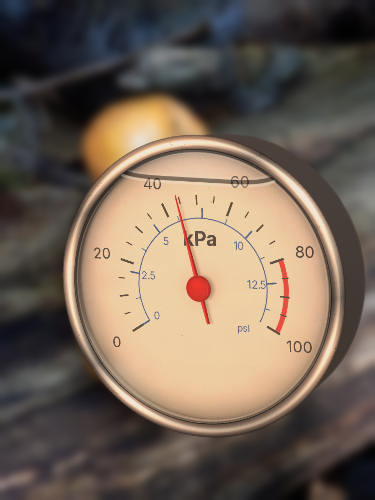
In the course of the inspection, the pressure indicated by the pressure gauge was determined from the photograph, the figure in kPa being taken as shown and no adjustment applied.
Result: 45 kPa
